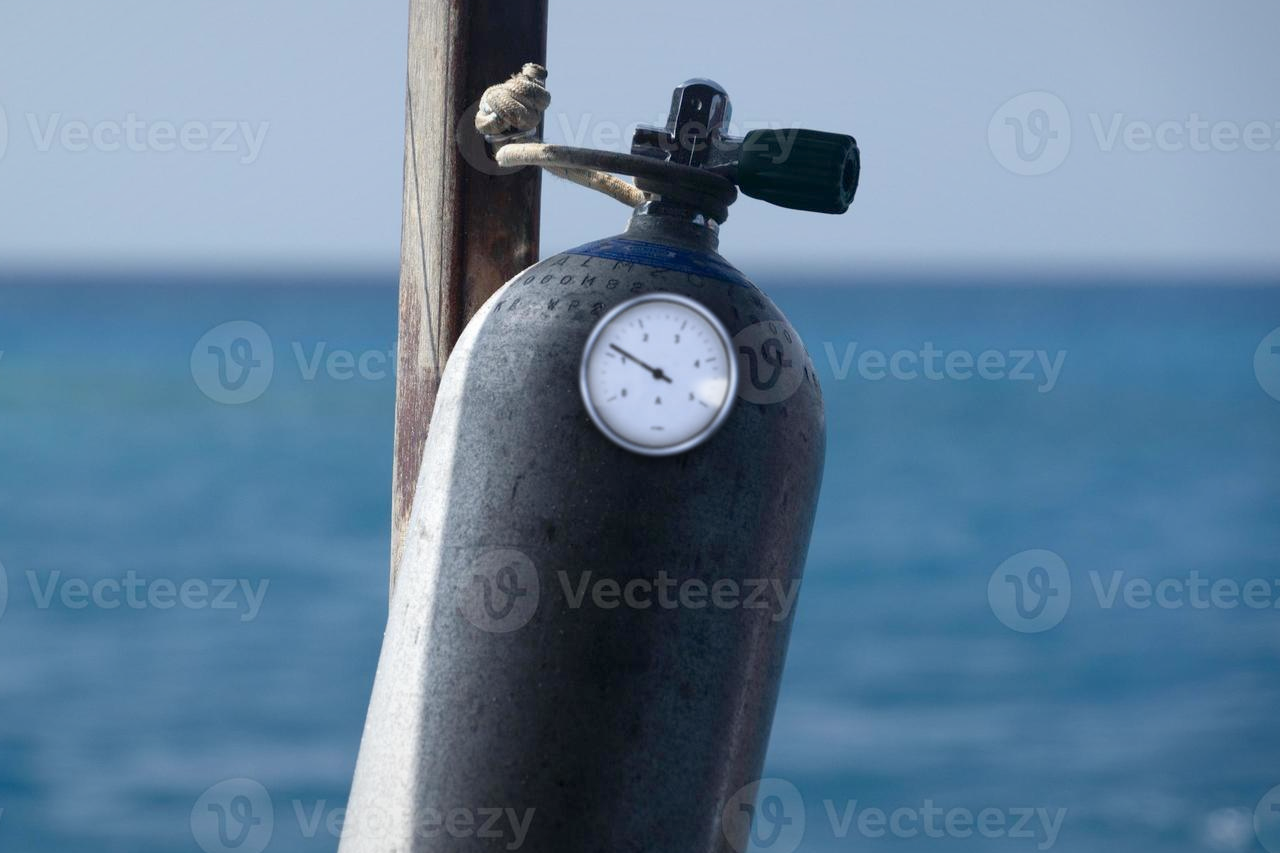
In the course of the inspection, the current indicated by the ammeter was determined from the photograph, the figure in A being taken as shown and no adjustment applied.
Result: 1.2 A
